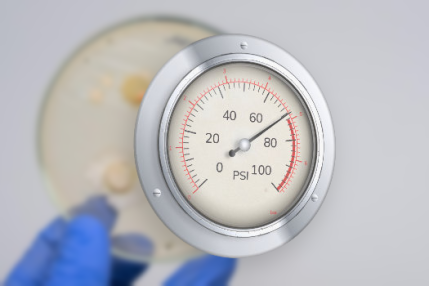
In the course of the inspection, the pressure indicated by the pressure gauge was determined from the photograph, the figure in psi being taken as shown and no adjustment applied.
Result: 70 psi
